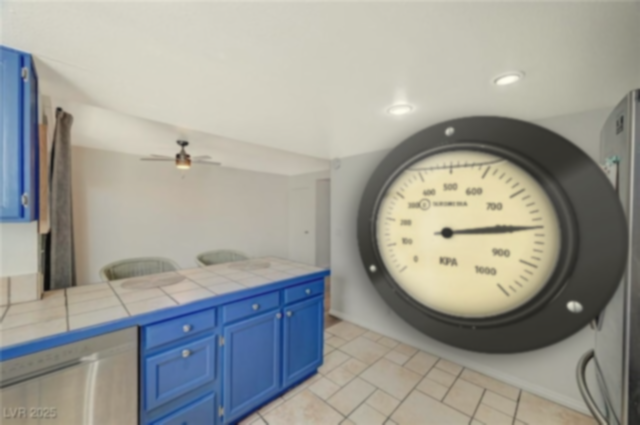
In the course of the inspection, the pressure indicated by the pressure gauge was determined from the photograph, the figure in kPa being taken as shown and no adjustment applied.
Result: 800 kPa
